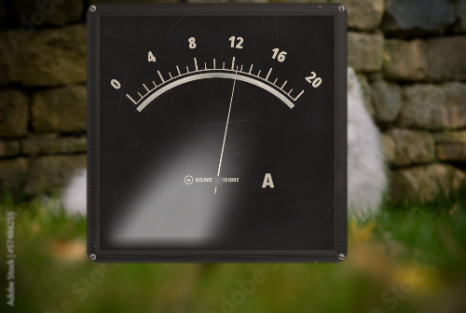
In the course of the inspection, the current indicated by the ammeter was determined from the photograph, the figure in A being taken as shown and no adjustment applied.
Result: 12.5 A
